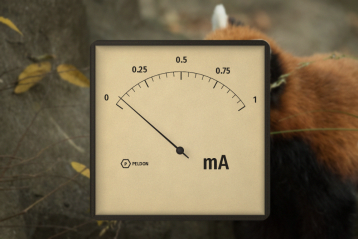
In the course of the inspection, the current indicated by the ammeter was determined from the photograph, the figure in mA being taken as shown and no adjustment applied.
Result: 0.05 mA
